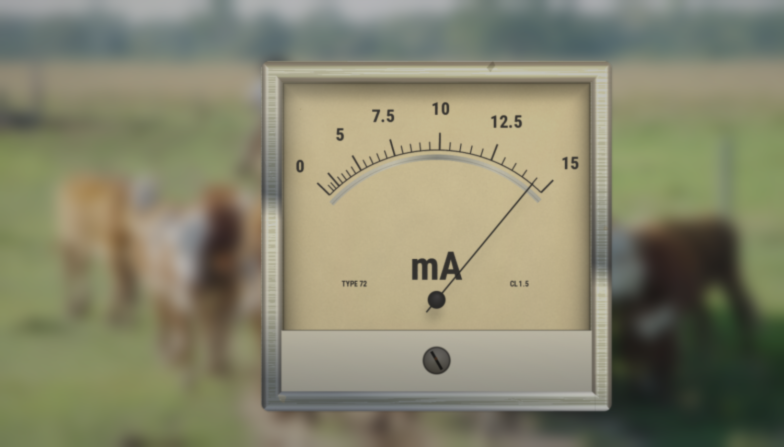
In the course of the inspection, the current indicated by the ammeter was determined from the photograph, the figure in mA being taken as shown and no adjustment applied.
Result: 14.5 mA
